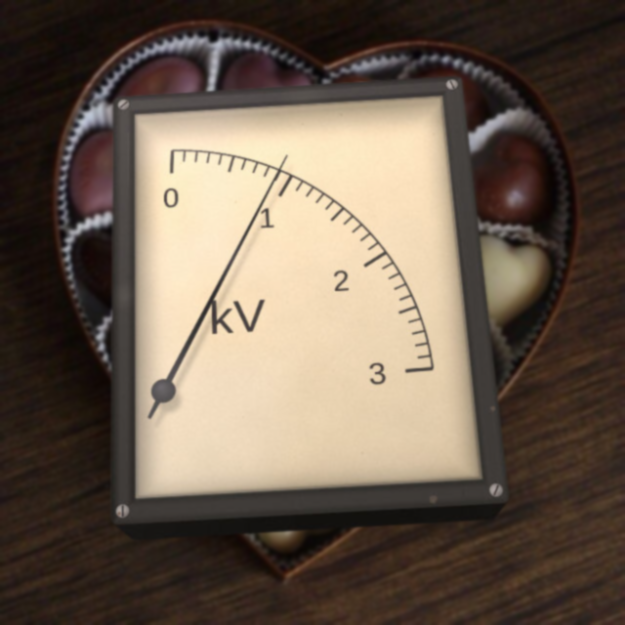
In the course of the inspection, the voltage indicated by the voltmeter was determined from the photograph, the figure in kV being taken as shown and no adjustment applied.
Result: 0.9 kV
